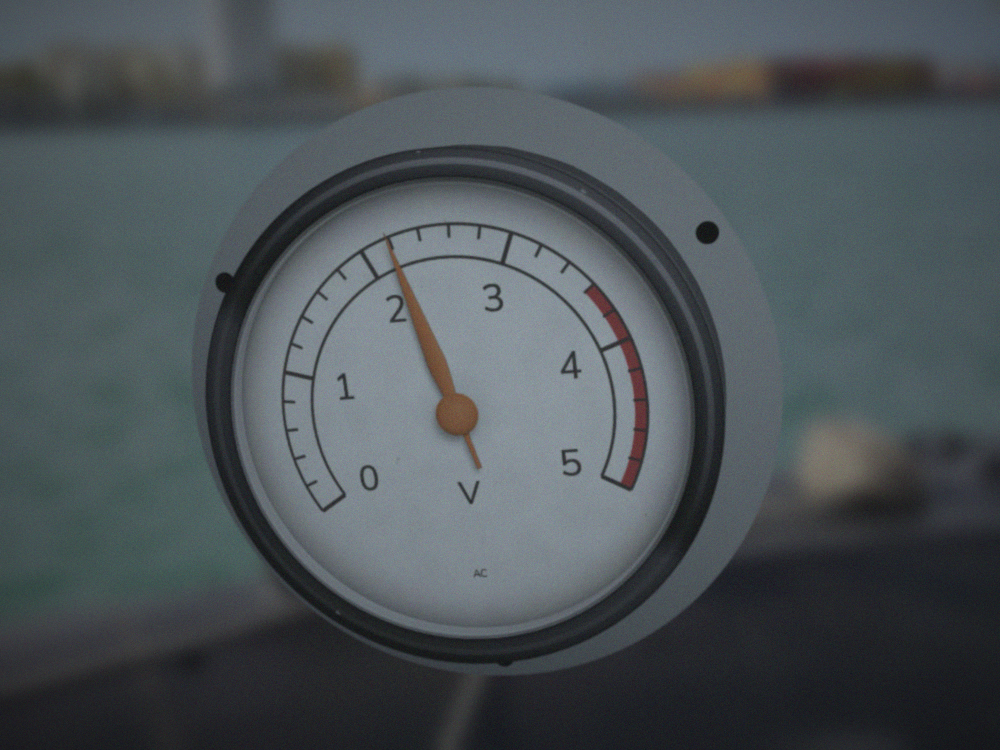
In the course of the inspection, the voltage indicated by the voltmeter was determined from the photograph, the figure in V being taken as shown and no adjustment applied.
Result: 2.2 V
